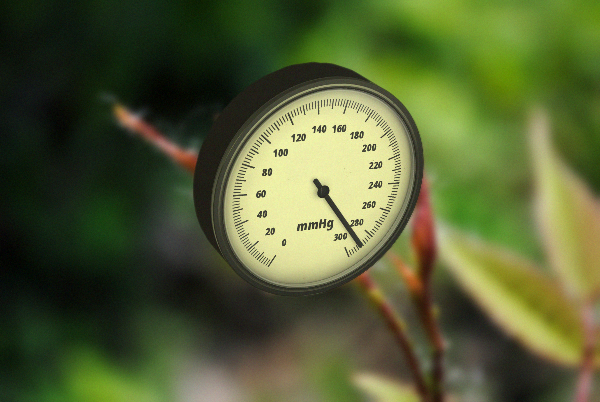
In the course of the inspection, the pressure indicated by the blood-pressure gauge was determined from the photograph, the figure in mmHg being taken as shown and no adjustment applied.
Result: 290 mmHg
